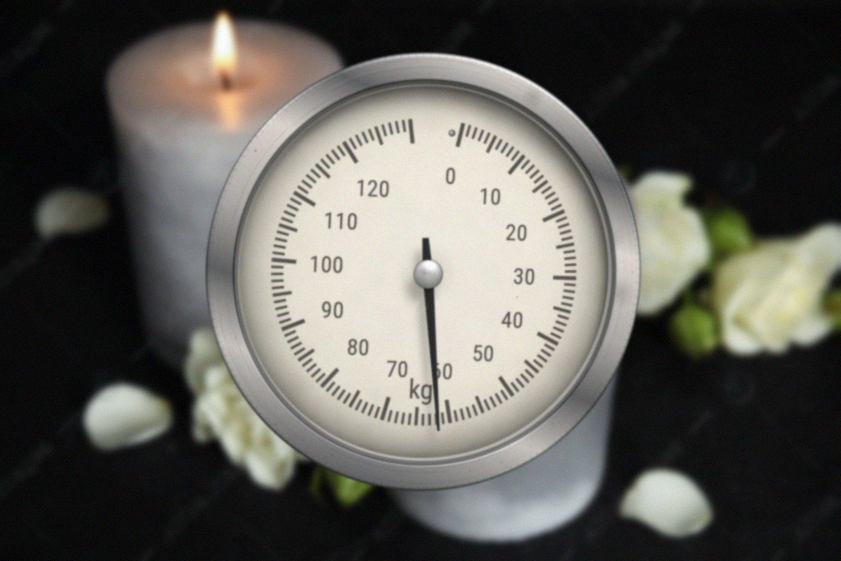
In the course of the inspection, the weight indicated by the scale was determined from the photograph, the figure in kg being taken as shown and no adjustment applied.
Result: 62 kg
